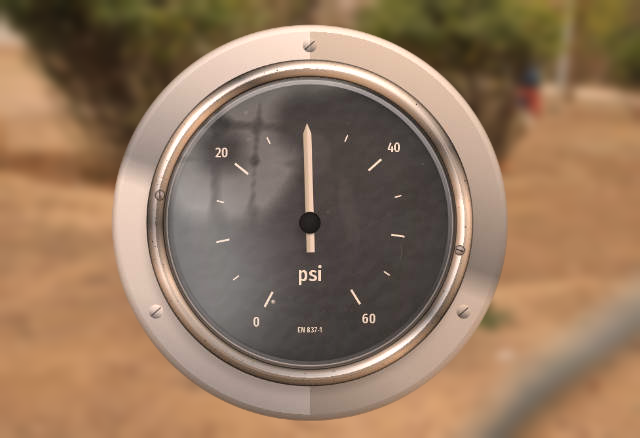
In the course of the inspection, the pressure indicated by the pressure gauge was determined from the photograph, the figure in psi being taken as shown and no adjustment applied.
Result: 30 psi
